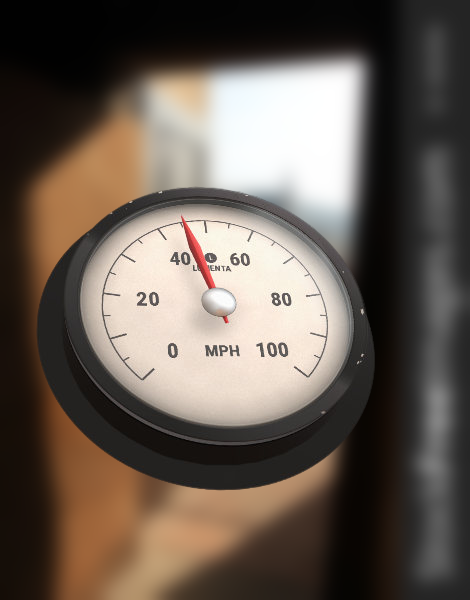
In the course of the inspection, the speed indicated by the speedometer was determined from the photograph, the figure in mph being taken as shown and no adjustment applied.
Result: 45 mph
